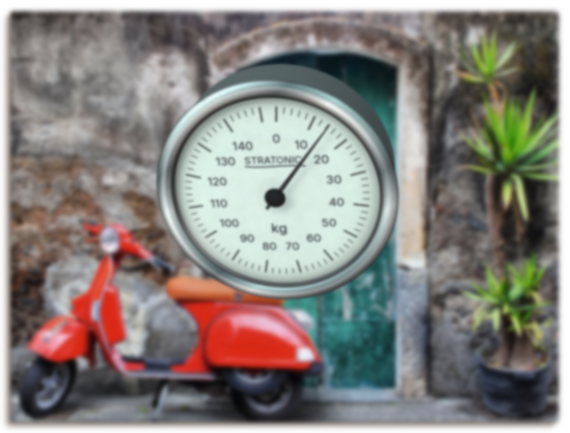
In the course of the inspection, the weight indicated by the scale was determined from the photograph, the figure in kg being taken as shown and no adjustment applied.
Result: 14 kg
